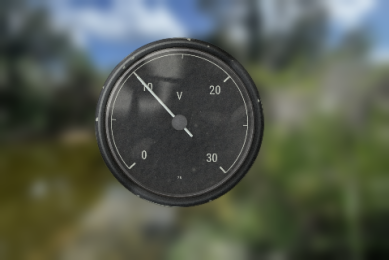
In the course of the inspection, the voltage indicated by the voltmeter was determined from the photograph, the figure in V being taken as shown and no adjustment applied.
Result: 10 V
